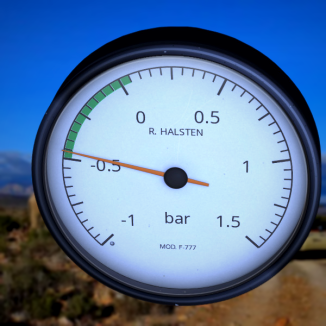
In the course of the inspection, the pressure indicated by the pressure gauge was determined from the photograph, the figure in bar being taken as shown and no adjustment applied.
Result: -0.45 bar
